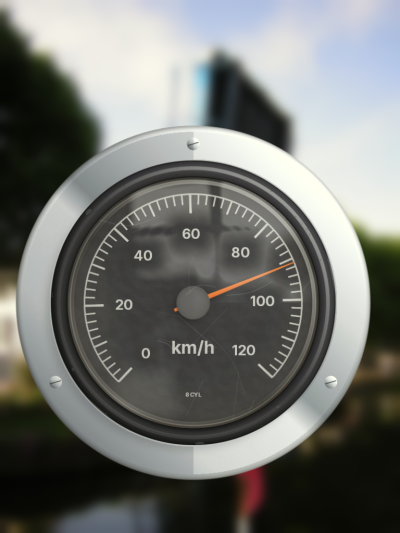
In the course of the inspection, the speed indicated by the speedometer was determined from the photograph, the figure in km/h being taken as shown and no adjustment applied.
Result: 91 km/h
